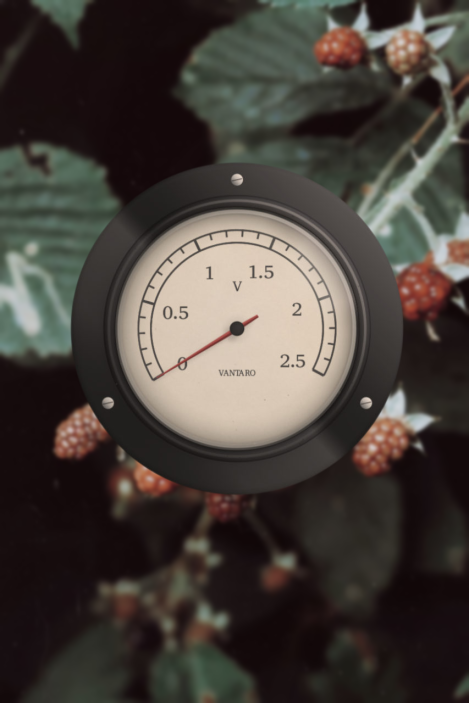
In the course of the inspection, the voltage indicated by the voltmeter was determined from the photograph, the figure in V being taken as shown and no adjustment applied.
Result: 0 V
